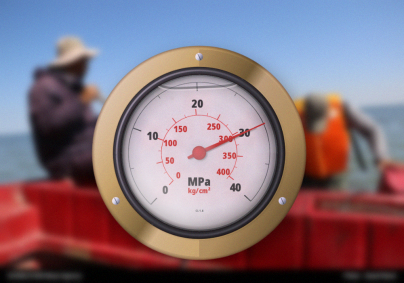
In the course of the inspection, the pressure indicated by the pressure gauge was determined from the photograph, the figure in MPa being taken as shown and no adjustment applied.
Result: 30 MPa
